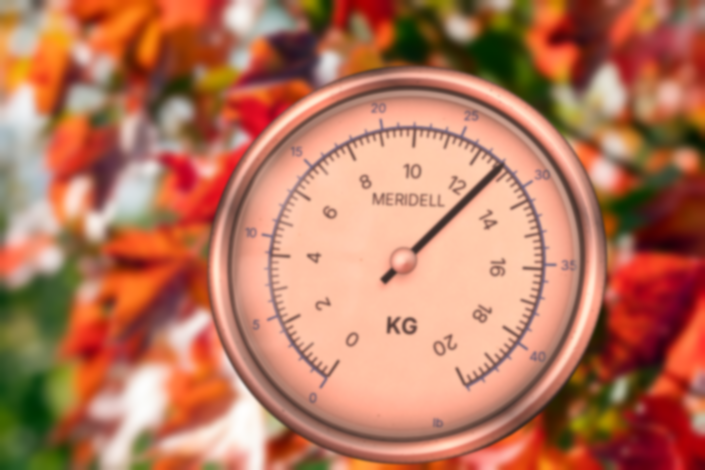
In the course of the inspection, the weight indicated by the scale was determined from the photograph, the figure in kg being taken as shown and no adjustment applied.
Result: 12.8 kg
